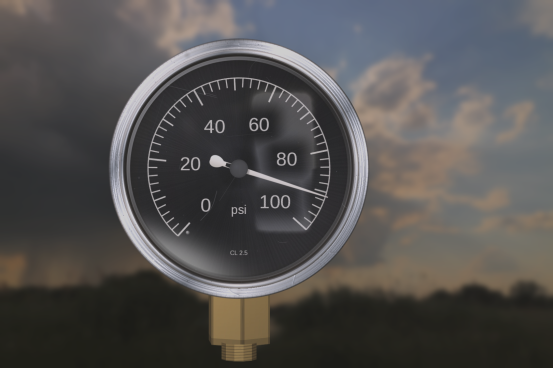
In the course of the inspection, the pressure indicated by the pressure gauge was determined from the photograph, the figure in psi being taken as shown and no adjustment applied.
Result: 91 psi
